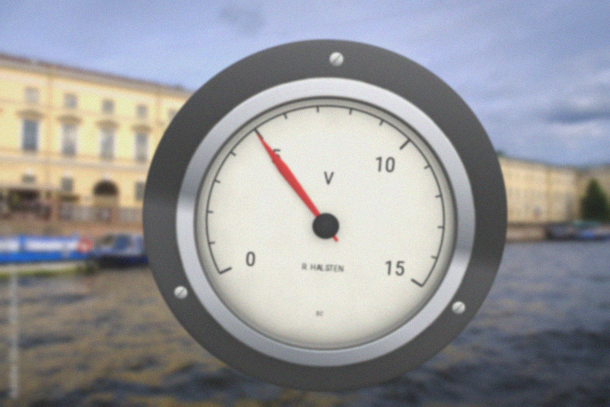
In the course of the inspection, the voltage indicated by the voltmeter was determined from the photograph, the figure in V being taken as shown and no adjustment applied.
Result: 5 V
